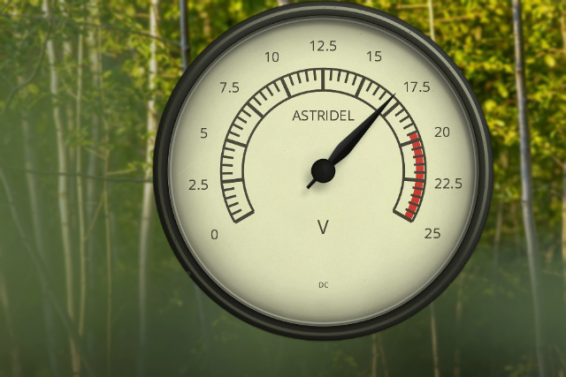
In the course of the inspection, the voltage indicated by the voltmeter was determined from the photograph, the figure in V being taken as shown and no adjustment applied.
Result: 17 V
